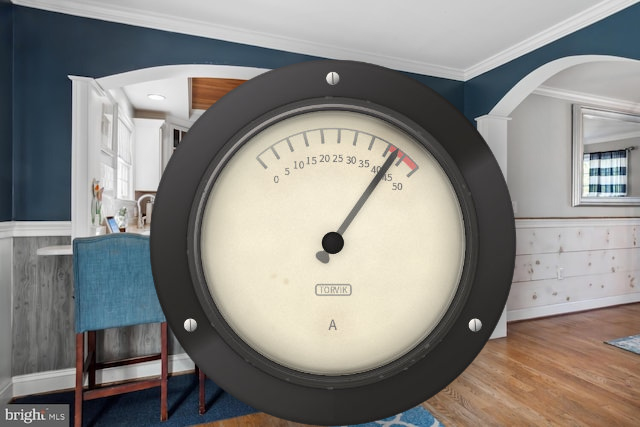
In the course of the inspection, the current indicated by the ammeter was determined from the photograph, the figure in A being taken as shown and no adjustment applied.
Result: 42.5 A
